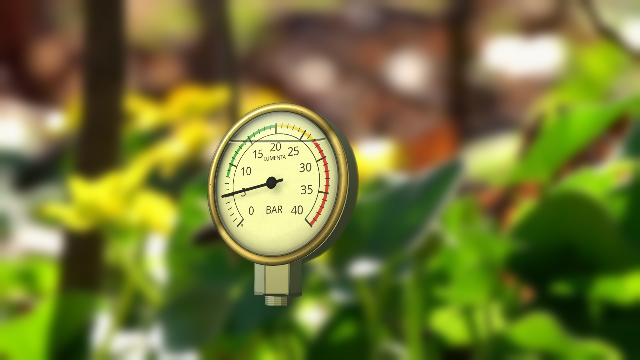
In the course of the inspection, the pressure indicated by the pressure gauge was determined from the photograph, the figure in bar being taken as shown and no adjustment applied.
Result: 5 bar
